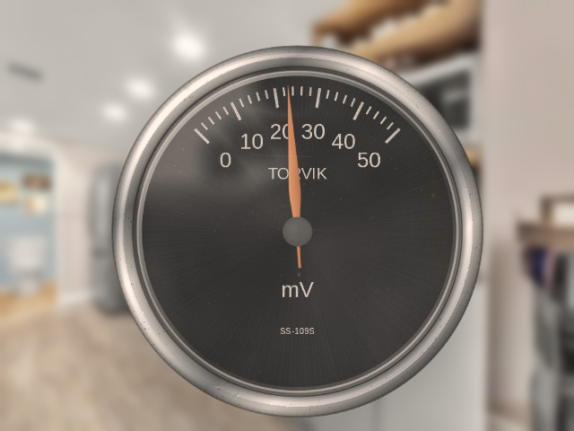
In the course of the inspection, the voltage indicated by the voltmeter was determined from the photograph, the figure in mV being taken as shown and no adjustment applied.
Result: 23 mV
